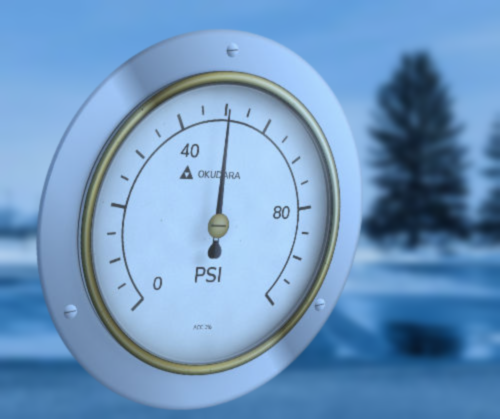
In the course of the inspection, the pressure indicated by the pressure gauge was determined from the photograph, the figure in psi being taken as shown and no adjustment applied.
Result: 50 psi
